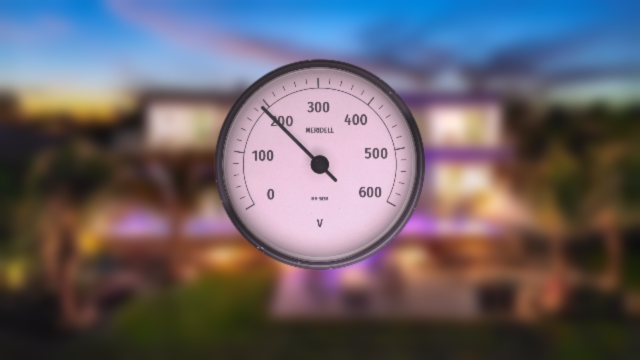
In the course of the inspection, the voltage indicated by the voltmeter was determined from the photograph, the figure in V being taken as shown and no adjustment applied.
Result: 190 V
